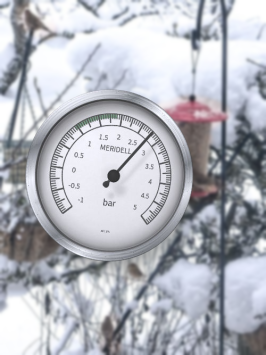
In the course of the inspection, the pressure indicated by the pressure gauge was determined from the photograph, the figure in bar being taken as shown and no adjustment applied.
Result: 2.75 bar
